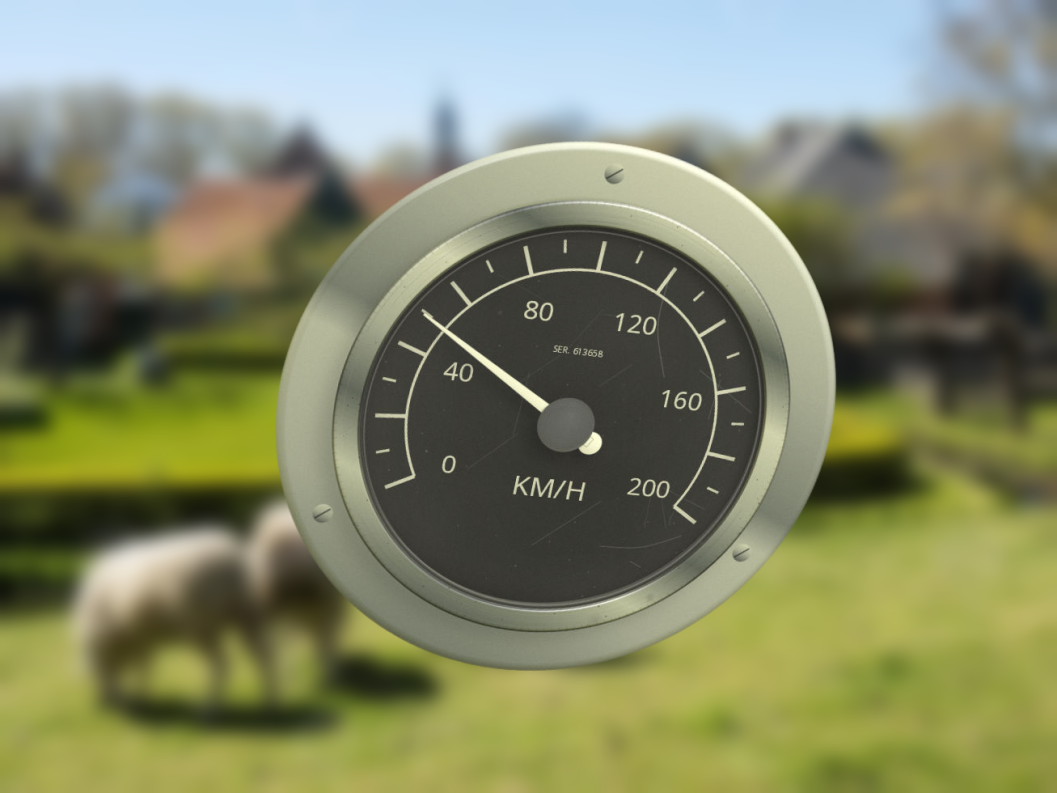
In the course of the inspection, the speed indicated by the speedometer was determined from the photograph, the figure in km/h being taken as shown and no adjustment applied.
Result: 50 km/h
